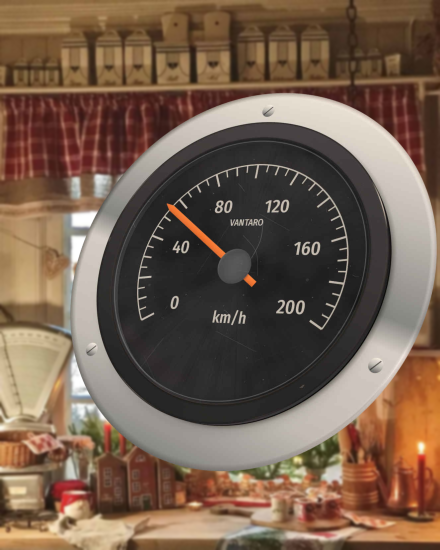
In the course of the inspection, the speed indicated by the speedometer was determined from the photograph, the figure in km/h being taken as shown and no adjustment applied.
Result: 55 km/h
